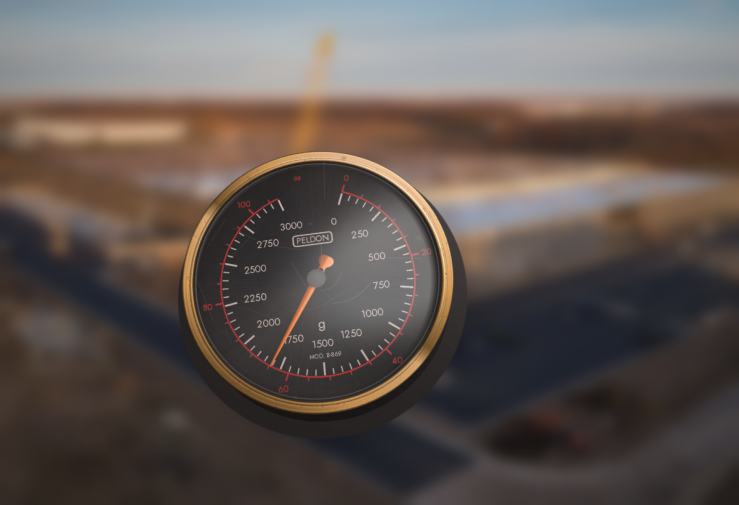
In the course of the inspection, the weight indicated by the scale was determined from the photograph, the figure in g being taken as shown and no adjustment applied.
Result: 1800 g
